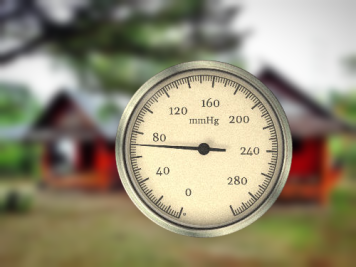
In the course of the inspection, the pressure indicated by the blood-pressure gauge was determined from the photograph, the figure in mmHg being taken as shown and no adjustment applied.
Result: 70 mmHg
